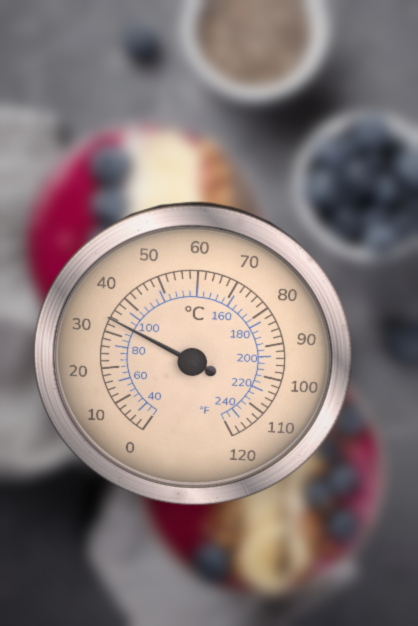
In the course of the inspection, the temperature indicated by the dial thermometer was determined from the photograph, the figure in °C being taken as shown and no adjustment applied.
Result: 34 °C
